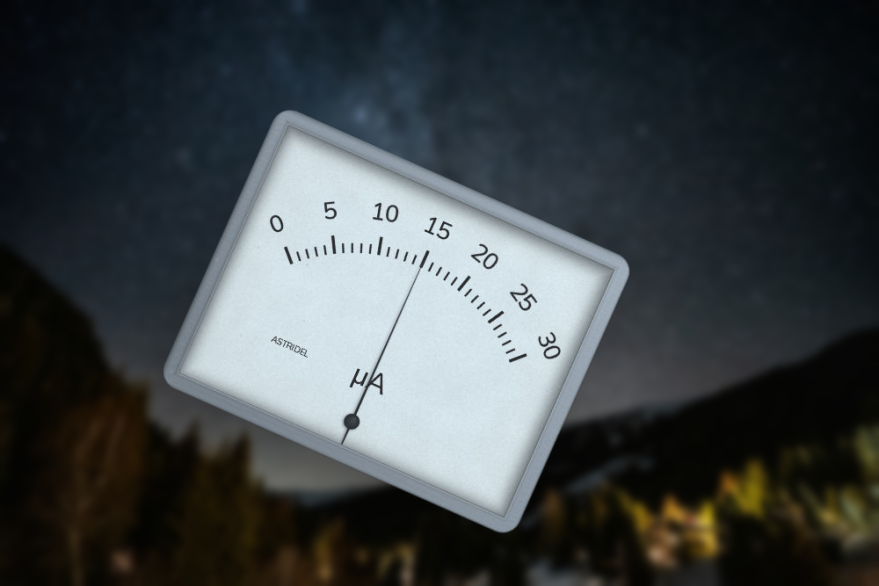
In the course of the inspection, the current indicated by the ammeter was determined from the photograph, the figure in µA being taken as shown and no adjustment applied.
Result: 15 µA
